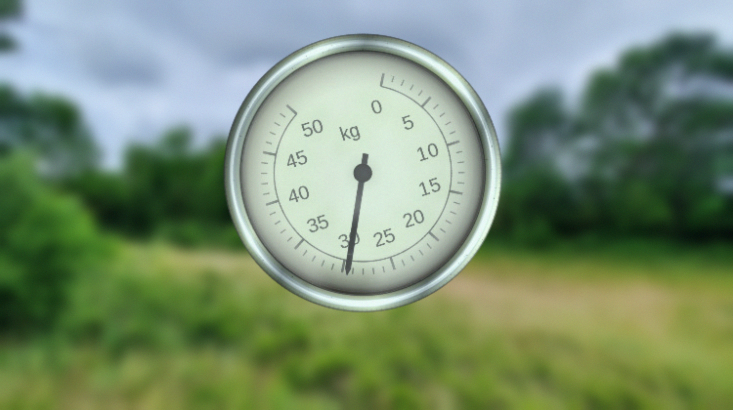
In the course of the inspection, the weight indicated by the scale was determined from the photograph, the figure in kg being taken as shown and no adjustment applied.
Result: 29.5 kg
